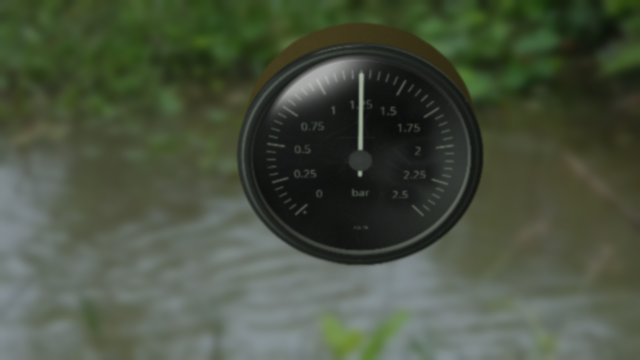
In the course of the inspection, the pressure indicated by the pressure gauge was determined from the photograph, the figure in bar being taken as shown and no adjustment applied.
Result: 1.25 bar
